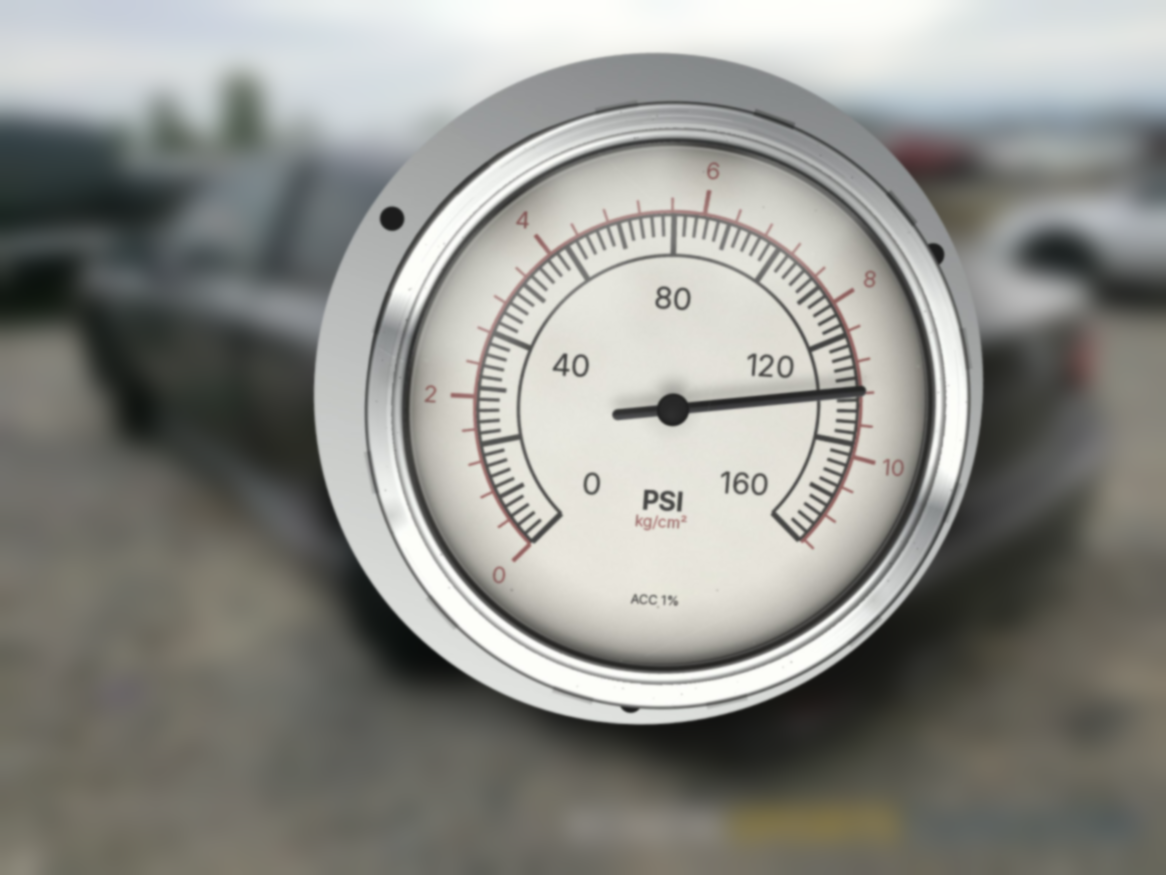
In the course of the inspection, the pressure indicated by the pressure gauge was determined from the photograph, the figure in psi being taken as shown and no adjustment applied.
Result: 130 psi
